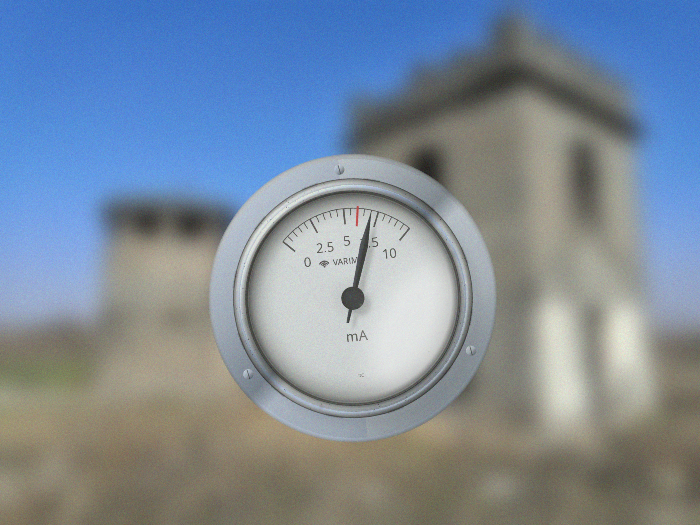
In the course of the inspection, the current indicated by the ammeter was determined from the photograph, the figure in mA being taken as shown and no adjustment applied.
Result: 7 mA
